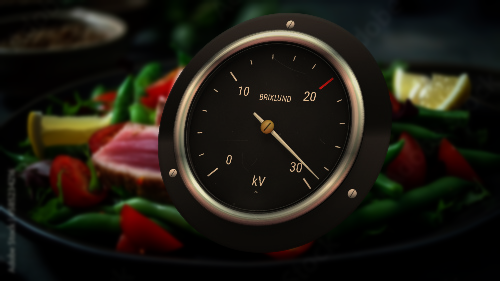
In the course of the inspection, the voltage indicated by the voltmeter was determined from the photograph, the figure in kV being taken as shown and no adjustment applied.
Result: 29 kV
